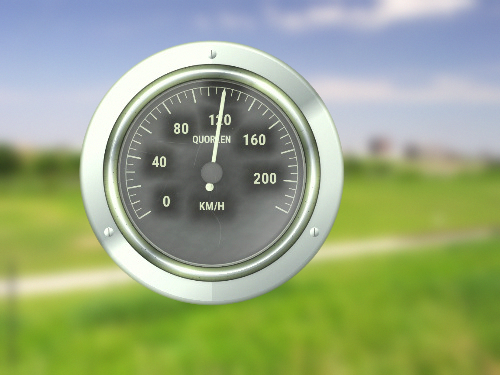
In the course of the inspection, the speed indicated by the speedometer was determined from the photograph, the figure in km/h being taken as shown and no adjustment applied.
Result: 120 km/h
